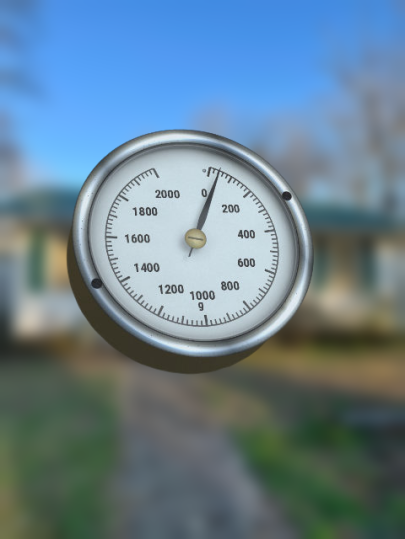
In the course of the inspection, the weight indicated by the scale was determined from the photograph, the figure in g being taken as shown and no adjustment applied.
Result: 40 g
